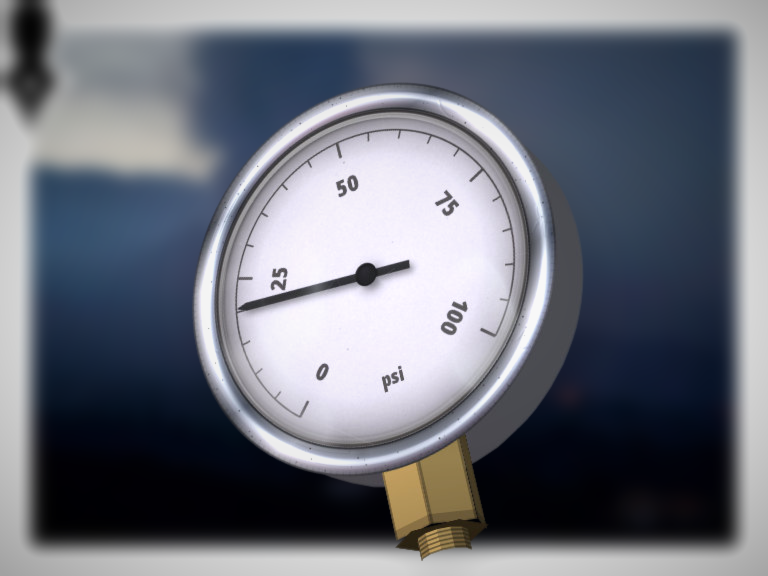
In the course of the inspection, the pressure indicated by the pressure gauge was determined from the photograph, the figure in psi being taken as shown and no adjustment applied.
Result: 20 psi
